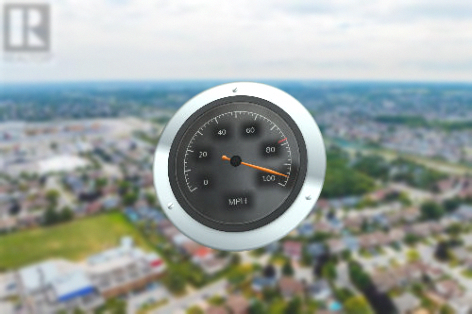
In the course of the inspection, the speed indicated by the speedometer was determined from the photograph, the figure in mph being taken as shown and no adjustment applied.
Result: 96 mph
